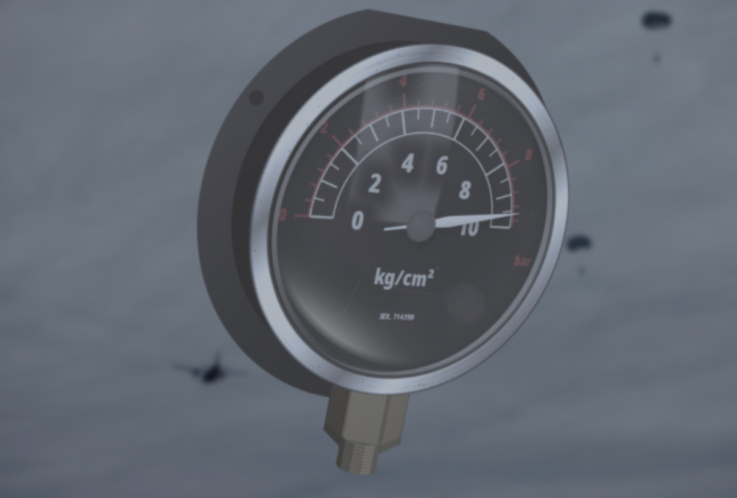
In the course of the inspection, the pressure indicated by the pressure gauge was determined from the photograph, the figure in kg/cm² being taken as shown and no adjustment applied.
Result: 9.5 kg/cm²
